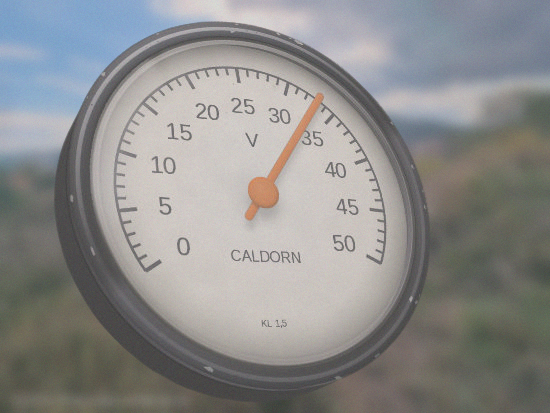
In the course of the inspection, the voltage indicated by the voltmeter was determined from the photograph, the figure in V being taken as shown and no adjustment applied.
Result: 33 V
